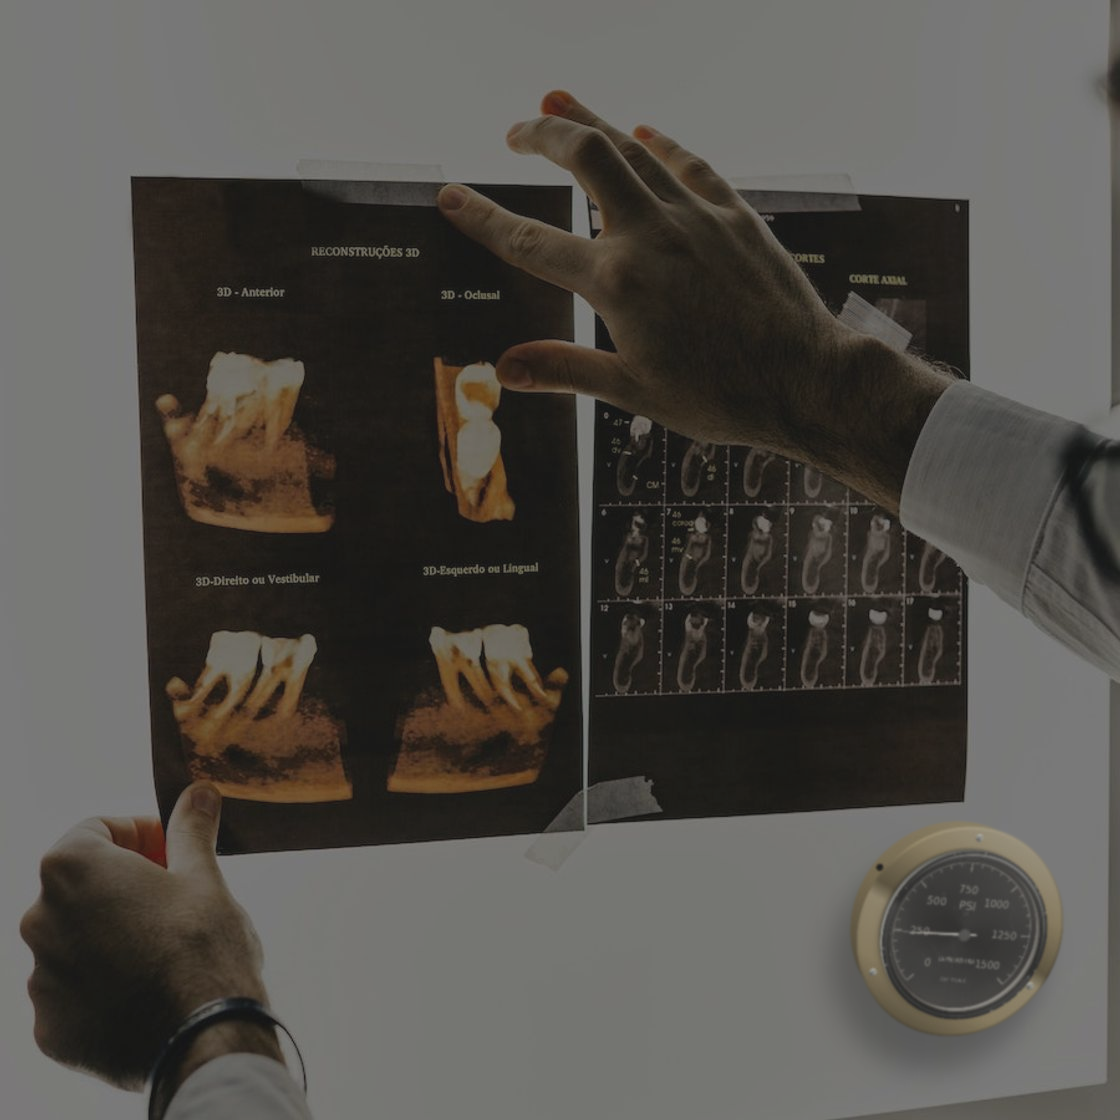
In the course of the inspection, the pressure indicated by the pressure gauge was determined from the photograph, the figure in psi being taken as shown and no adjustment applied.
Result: 250 psi
